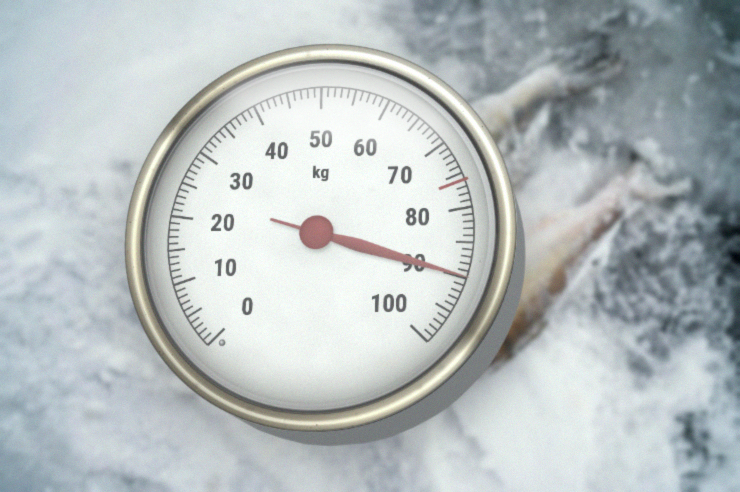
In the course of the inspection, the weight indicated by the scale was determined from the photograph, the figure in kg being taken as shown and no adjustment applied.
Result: 90 kg
